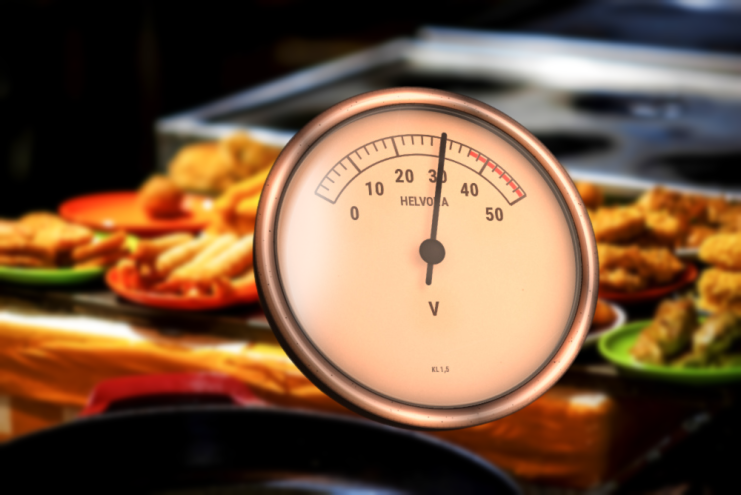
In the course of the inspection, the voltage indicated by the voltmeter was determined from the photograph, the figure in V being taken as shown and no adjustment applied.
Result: 30 V
